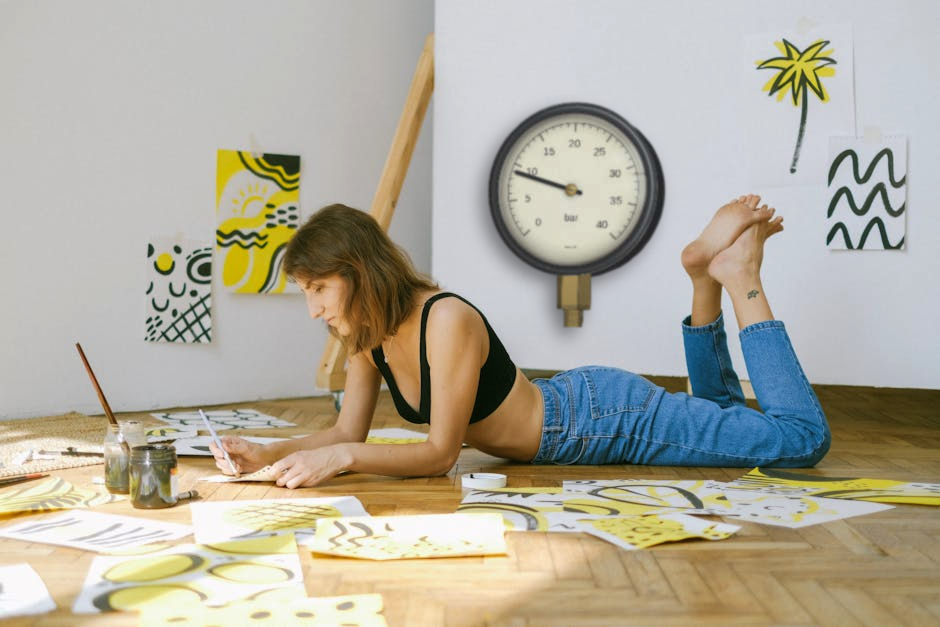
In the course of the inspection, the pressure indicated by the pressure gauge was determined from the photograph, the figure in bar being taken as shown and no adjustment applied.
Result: 9 bar
